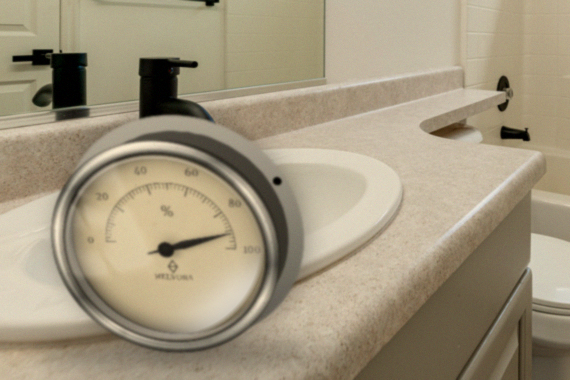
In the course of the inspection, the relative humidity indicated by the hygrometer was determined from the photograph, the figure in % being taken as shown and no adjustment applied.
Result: 90 %
